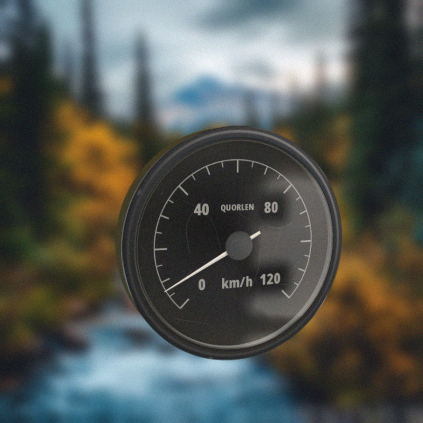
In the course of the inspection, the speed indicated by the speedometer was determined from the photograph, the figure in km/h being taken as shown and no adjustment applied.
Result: 7.5 km/h
